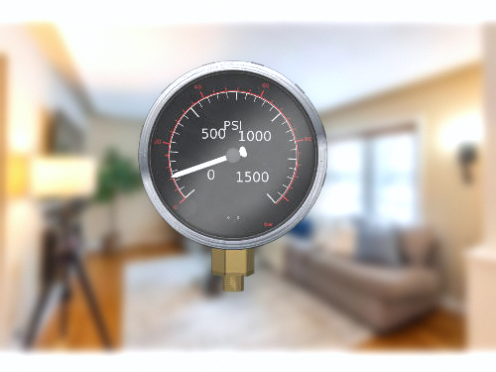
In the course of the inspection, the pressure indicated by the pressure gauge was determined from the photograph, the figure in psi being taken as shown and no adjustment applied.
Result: 125 psi
